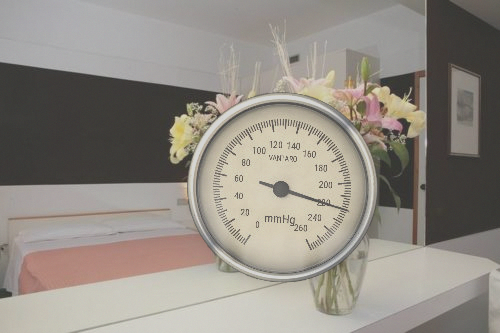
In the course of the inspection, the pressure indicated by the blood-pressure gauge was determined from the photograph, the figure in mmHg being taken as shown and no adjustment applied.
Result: 220 mmHg
